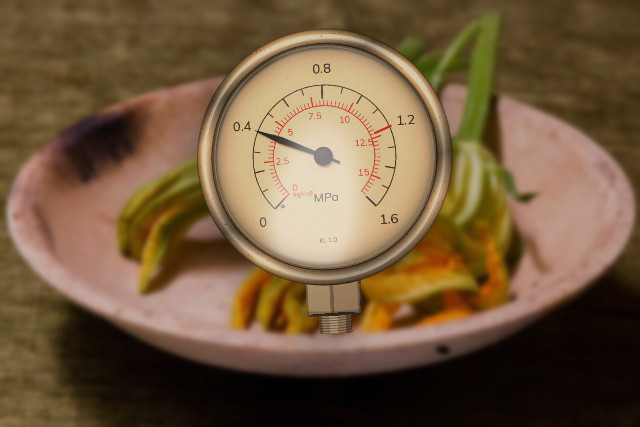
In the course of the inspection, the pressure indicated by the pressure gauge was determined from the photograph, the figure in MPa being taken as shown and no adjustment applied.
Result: 0.4 MPa
